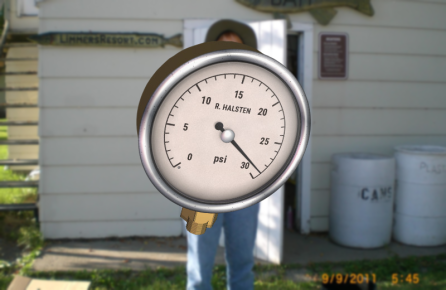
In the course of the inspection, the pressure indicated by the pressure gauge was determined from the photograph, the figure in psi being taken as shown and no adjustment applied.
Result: 29 psi
